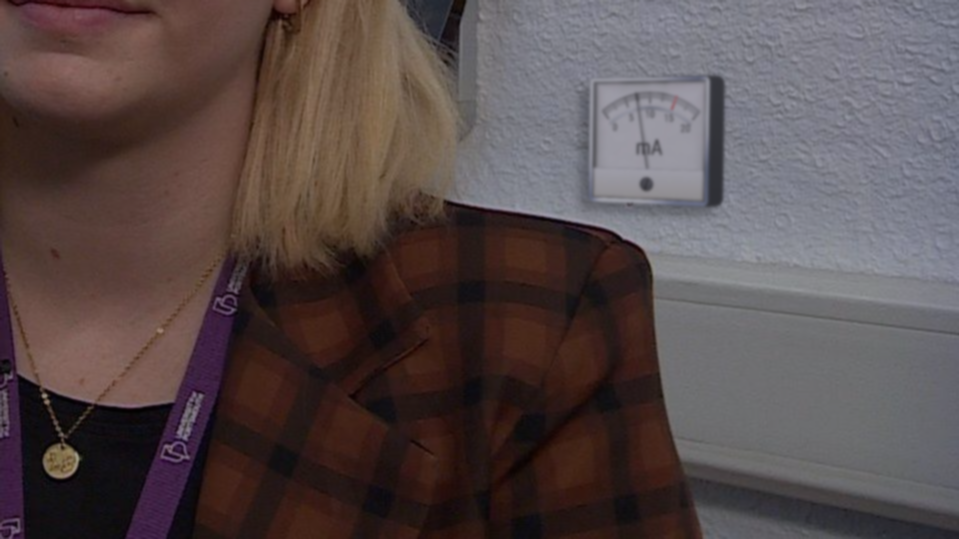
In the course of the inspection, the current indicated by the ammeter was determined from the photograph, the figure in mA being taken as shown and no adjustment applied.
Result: 7.5 mA
